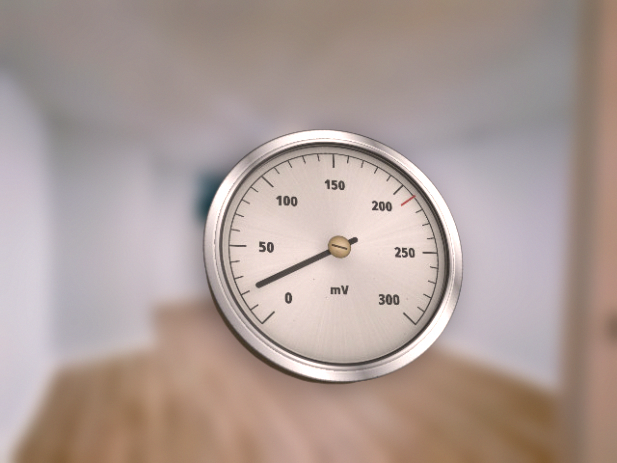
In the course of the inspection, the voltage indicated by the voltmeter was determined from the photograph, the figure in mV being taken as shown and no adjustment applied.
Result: 20 mV
